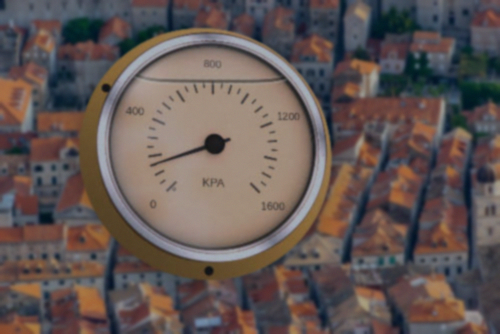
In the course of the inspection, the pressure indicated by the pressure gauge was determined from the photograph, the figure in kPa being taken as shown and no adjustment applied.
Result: 150 kPa
